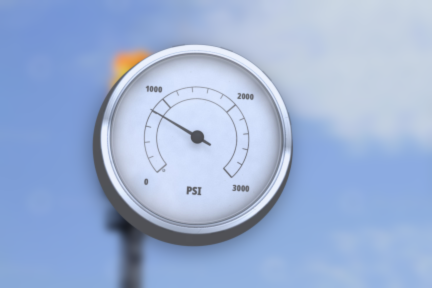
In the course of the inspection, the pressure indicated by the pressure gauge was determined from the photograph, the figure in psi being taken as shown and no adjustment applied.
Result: 800 psi
